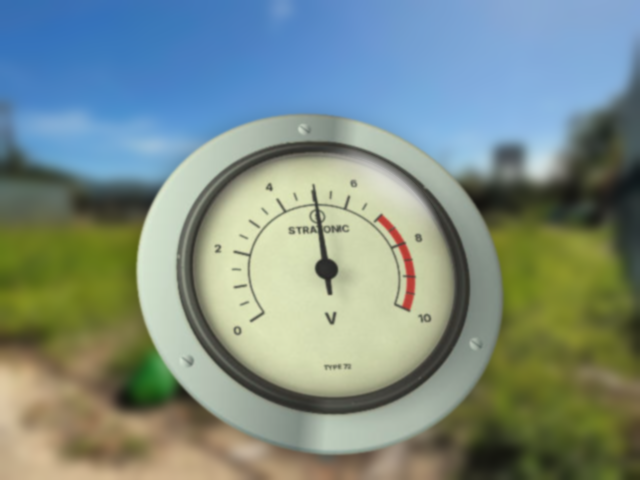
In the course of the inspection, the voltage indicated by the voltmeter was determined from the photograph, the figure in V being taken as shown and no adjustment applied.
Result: 5 V
